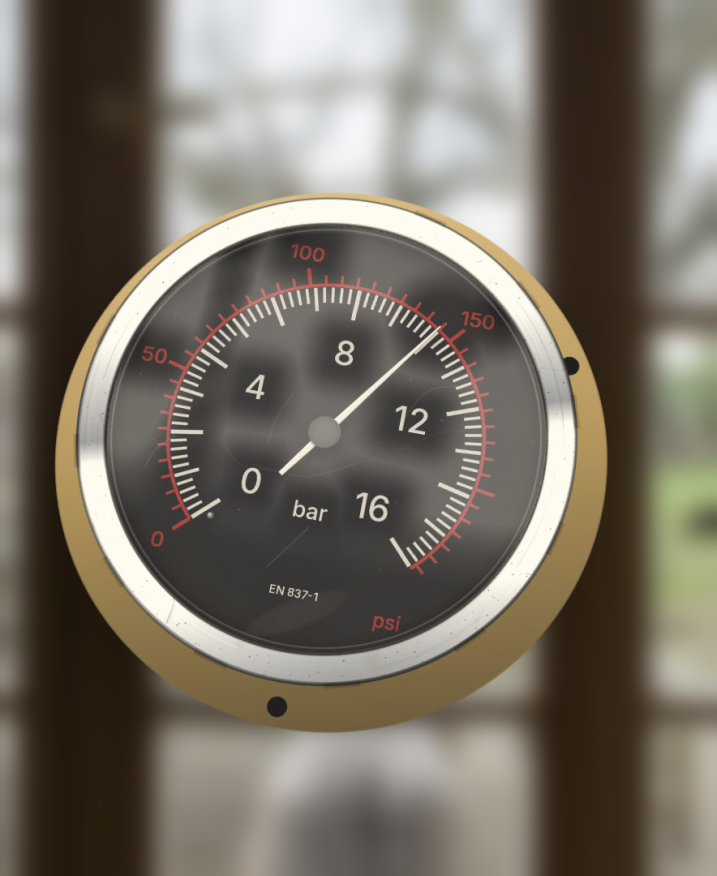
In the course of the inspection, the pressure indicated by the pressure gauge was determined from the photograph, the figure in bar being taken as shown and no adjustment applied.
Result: 10 bar
